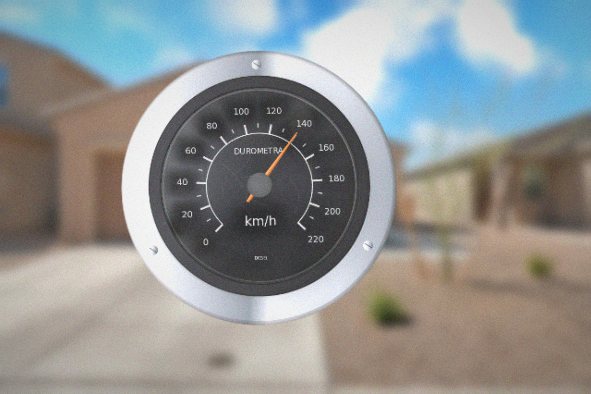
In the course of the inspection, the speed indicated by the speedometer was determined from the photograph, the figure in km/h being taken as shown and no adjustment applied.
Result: 140 km/h
